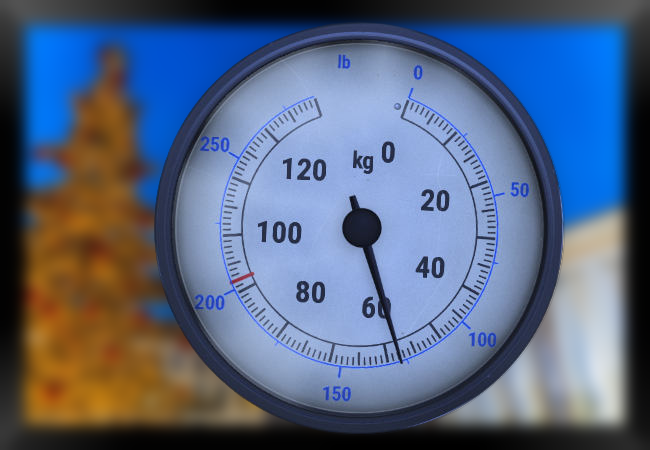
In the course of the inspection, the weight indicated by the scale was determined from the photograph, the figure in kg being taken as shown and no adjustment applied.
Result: 58 kg
